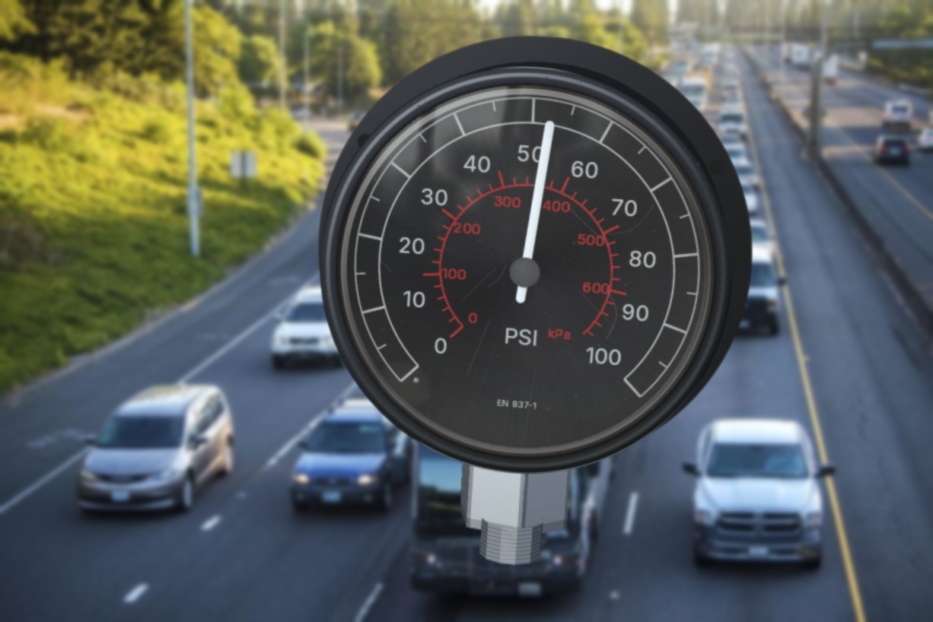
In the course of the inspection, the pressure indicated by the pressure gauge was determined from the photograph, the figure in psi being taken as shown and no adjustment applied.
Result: 52.5 psi
